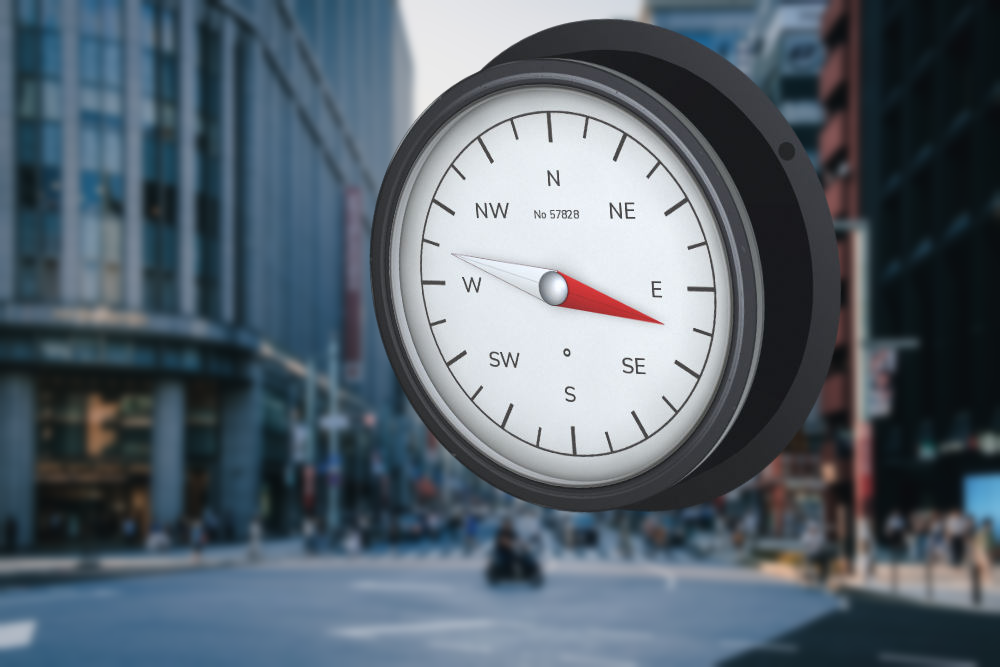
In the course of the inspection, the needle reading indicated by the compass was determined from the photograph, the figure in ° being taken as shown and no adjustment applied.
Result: 105 °
